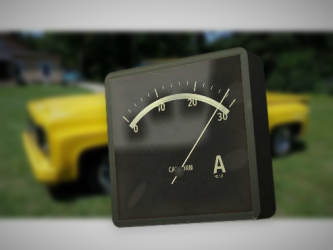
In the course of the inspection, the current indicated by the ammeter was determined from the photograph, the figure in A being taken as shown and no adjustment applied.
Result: 28 A
